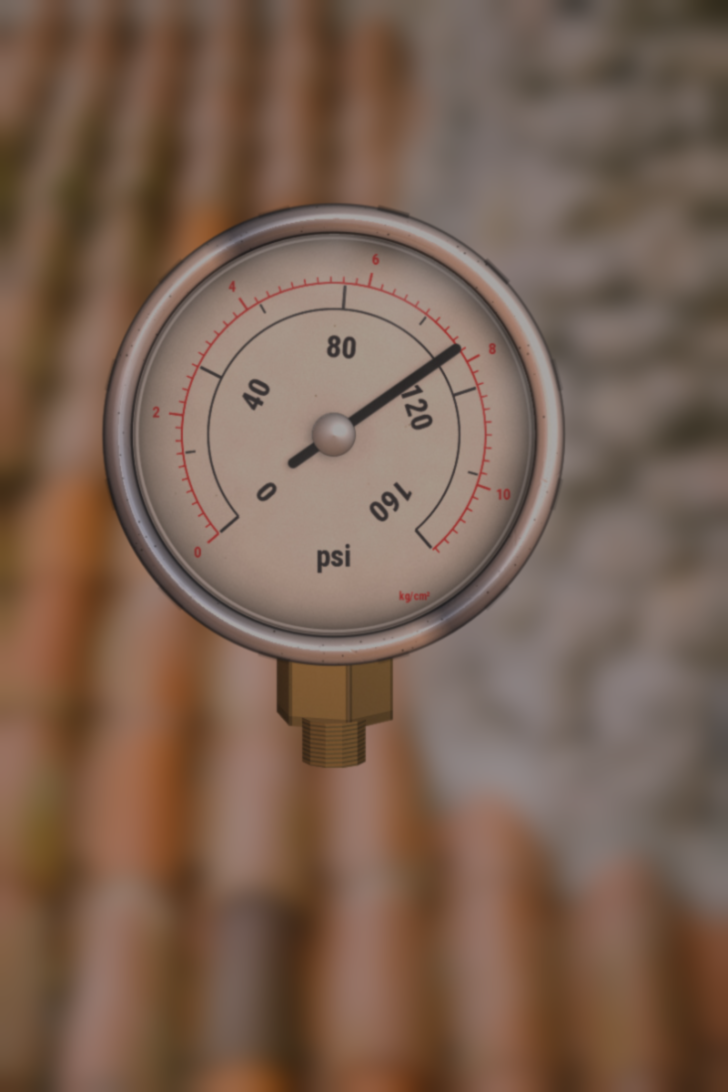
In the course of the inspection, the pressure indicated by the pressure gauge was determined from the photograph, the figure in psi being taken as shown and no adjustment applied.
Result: 110 psi
